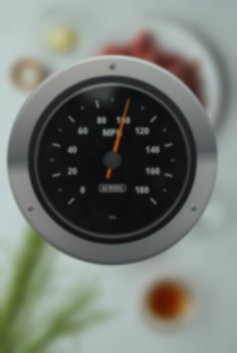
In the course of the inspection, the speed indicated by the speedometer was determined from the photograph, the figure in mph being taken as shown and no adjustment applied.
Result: 100 mph
